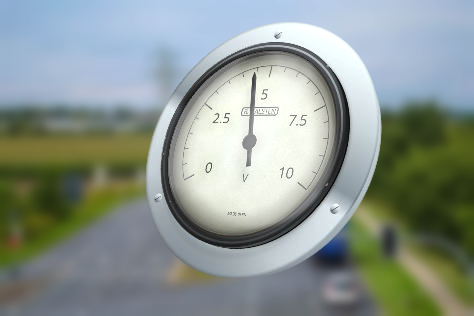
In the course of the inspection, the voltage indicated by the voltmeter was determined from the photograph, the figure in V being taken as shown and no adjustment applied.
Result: 4.5 V
